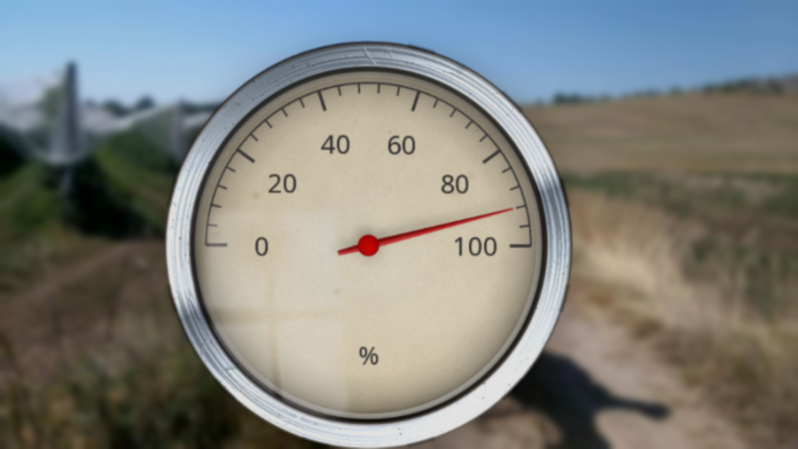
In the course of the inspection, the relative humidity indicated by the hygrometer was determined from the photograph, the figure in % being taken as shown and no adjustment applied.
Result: 92 %
